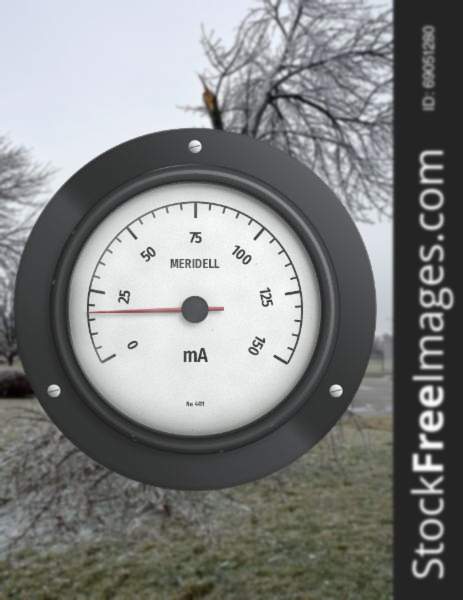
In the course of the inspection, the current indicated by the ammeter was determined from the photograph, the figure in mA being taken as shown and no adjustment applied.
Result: 17.5 mA
